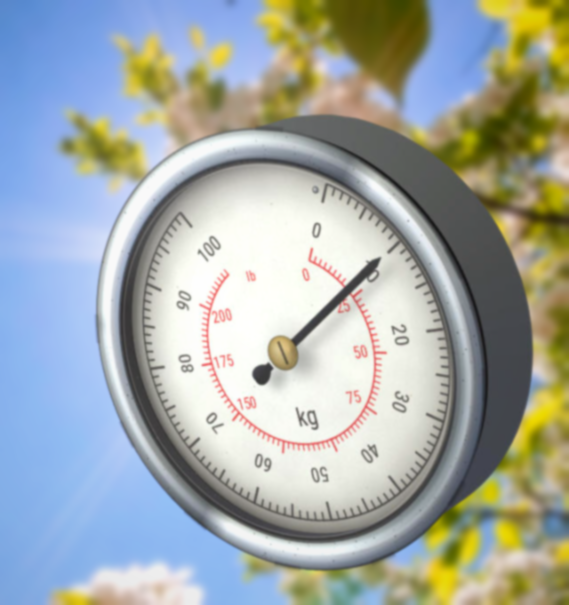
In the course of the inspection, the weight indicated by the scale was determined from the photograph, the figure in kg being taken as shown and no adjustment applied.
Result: 10 kg
